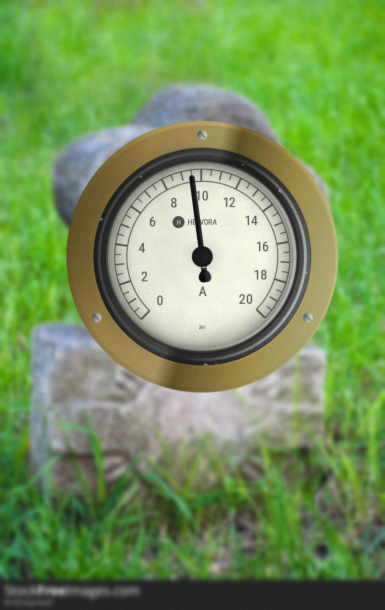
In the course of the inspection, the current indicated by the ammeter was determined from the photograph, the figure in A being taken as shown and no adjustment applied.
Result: 9.5 A
